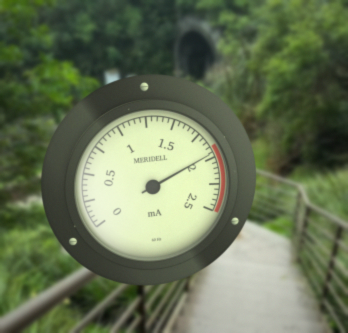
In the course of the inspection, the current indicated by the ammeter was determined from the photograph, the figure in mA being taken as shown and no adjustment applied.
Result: 1.95 mA
